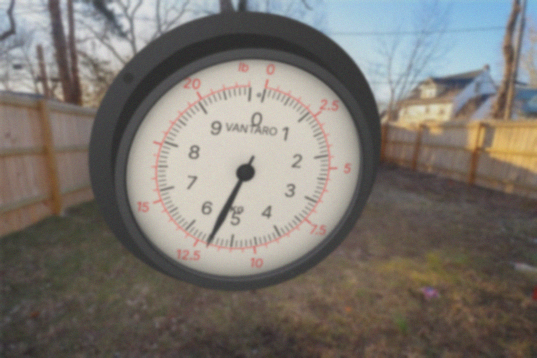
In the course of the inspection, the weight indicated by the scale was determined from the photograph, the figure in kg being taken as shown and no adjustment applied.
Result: 5.5 kg
